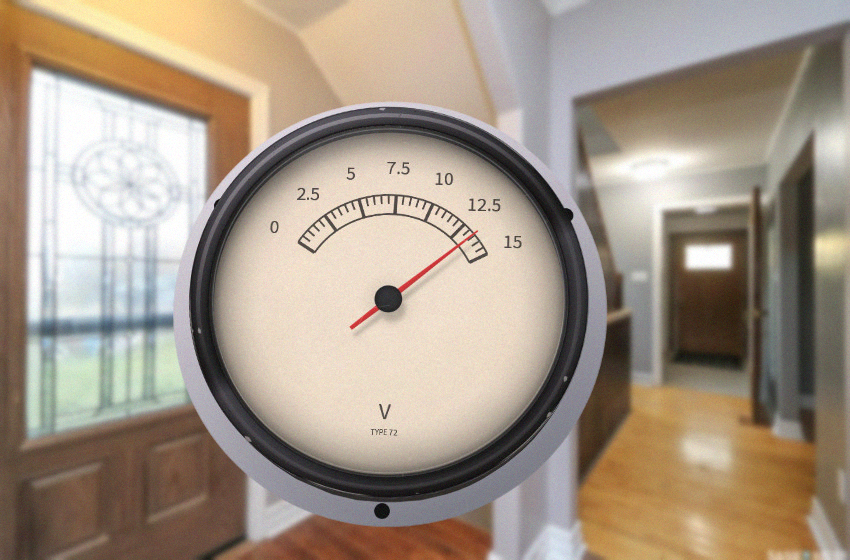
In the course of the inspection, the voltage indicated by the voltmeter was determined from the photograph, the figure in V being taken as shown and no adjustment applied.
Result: 13.5 V
